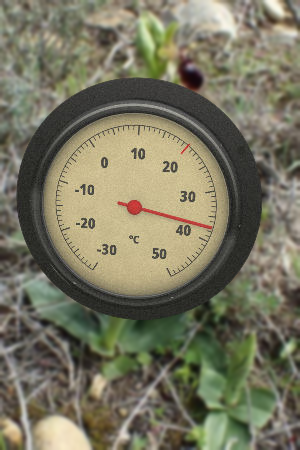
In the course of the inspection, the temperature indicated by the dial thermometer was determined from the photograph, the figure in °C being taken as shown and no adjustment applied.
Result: 37 °C
